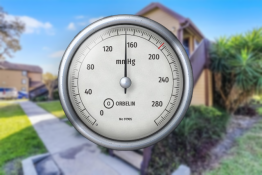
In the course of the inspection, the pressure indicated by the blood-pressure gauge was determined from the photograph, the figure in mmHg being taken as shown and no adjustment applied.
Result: 150 mmHg
